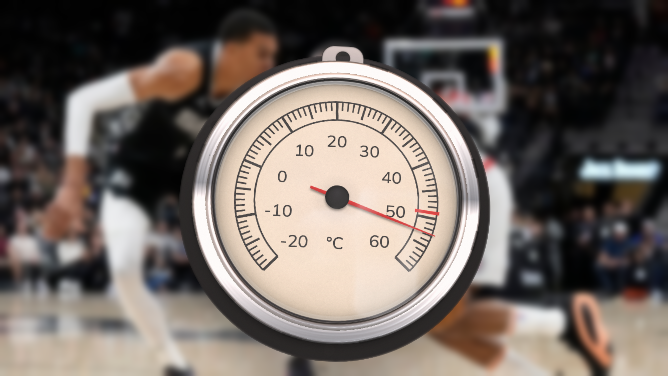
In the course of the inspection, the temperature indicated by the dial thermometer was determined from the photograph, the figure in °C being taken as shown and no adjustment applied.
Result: 53 °C
